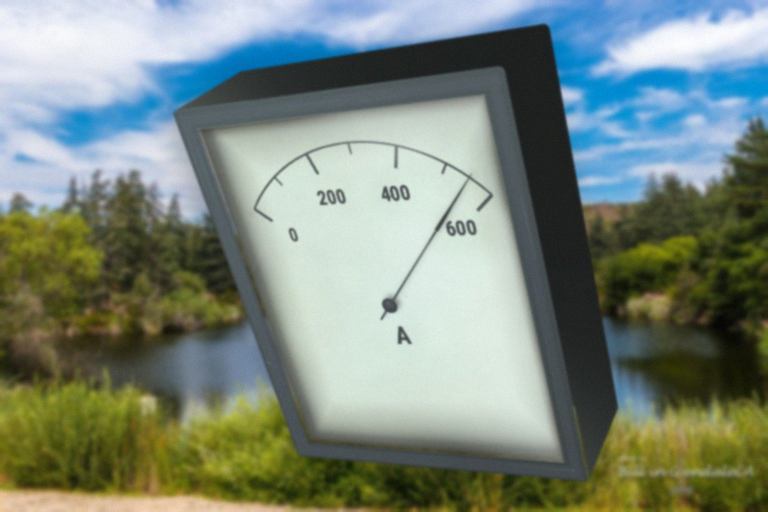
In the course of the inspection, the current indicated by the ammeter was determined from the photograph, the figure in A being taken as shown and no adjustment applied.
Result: 550 A
